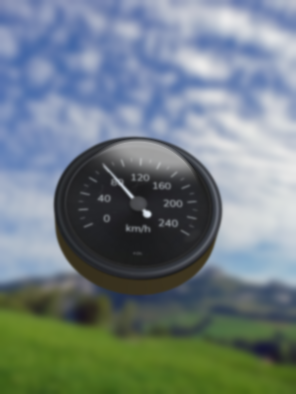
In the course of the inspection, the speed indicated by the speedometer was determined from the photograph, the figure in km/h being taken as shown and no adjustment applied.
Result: 80 km/h
